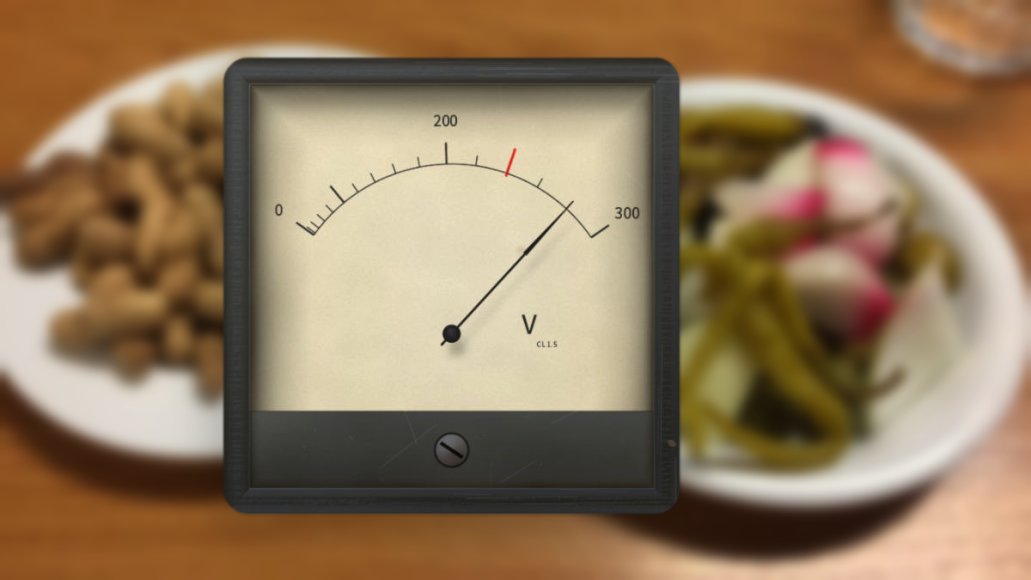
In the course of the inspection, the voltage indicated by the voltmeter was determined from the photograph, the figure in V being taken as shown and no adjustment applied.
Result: 280 V
